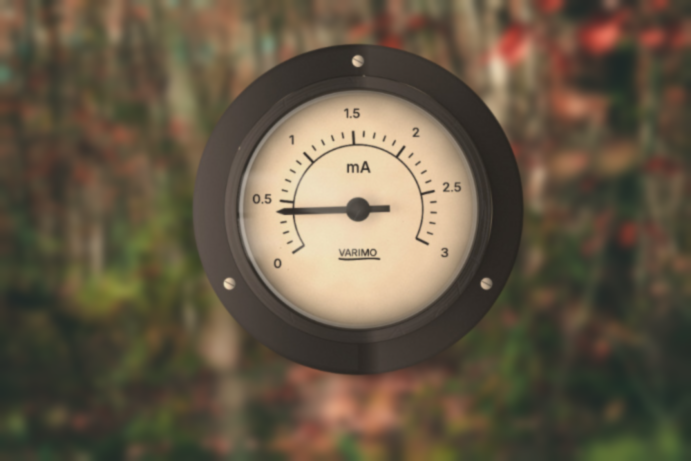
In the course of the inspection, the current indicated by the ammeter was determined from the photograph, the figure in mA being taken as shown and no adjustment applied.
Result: 0.4 mA
